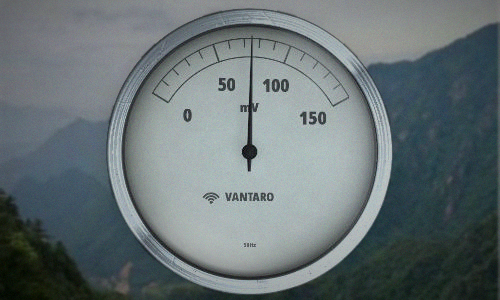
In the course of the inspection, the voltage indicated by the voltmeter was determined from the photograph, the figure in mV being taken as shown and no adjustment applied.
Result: 75 mV
